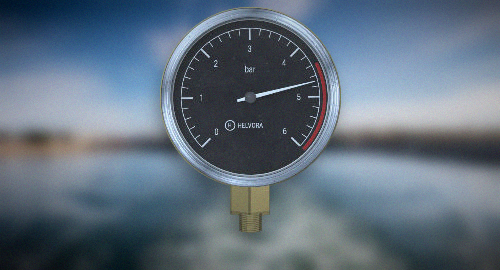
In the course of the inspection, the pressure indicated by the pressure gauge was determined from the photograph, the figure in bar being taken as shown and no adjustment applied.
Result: 4.7 bar
